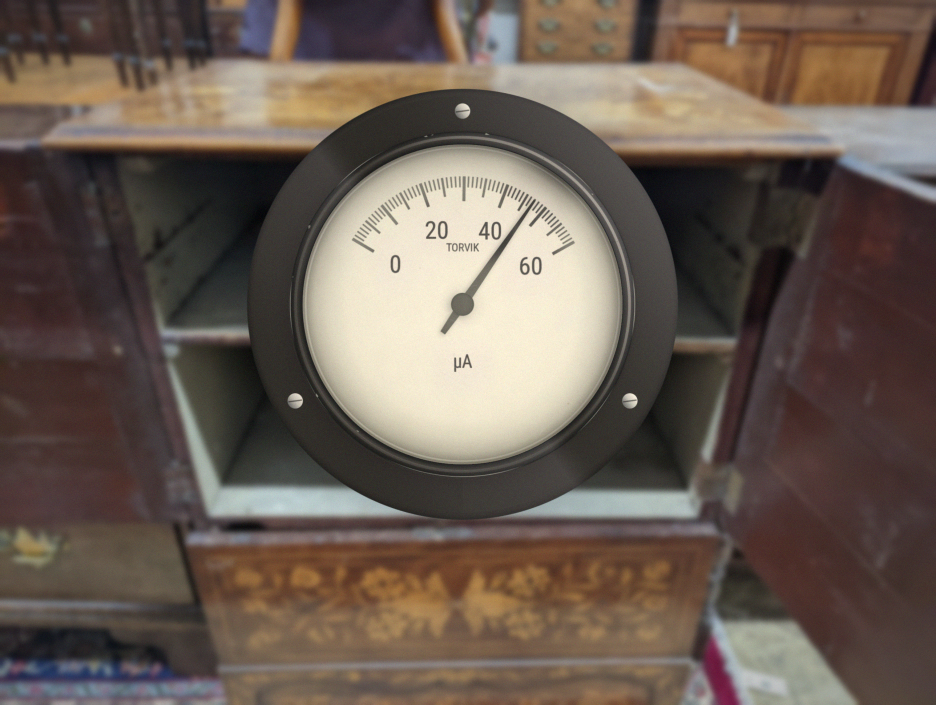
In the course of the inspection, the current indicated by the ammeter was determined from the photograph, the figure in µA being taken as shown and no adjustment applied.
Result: 47 µA
